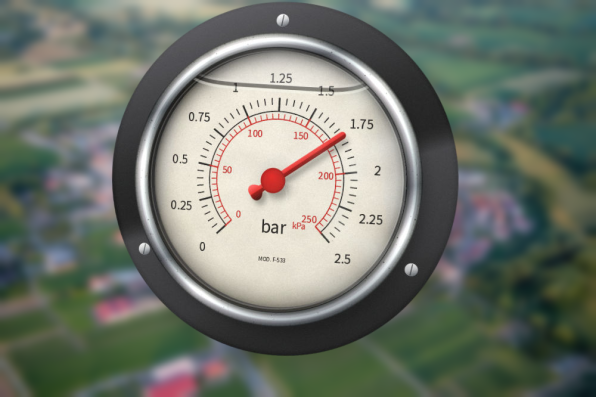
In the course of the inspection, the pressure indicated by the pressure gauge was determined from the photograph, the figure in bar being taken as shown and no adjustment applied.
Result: 1.75 bar
